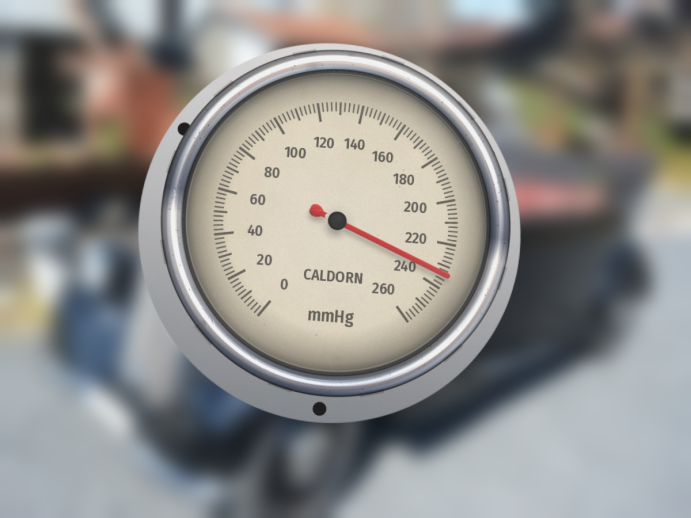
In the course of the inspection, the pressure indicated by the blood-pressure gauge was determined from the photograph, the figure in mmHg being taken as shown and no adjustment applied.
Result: 234 mmHg
